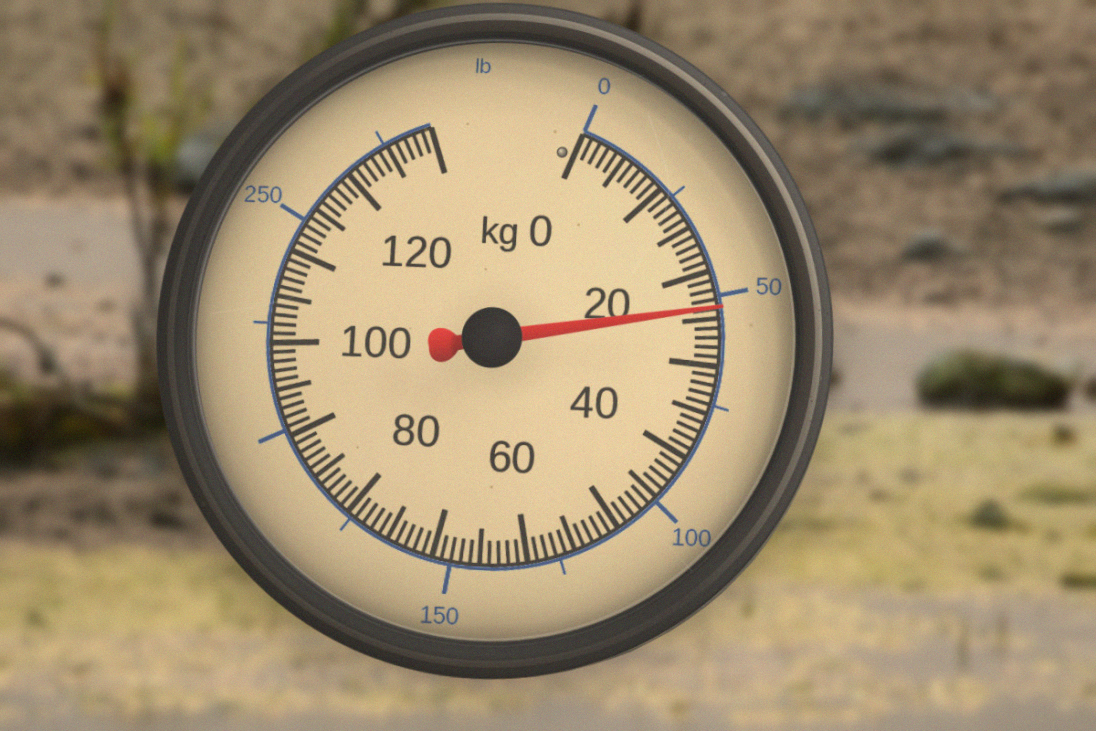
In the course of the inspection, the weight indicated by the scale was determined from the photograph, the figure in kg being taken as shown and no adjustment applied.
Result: 24 kg
